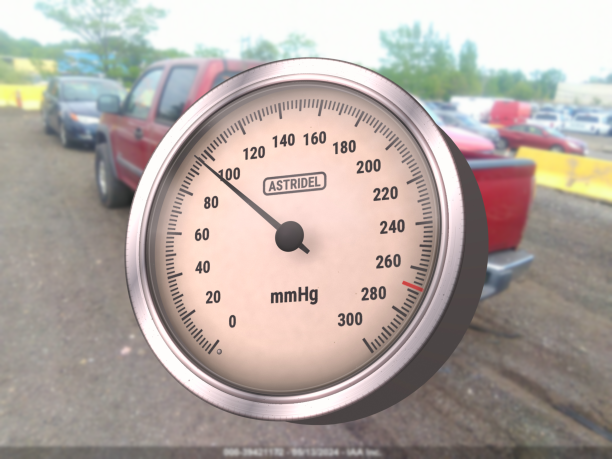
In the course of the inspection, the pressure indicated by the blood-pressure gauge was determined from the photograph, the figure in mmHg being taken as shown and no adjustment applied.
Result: 96 mmHg
